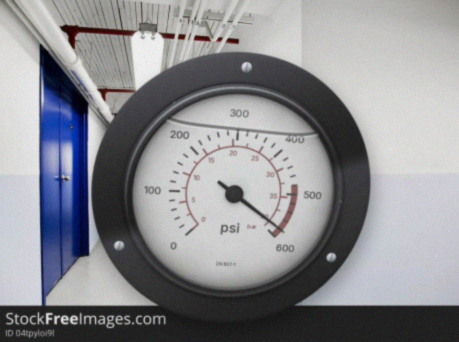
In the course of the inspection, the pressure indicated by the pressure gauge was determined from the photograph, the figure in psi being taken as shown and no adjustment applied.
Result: 580 psi
